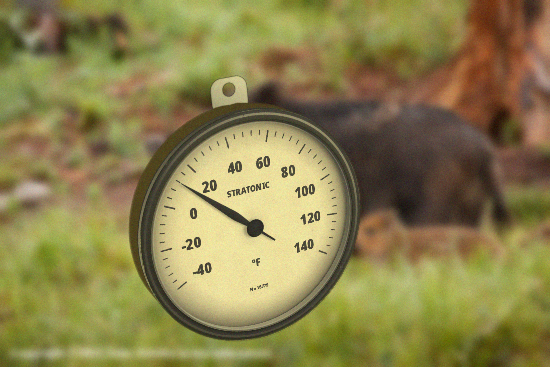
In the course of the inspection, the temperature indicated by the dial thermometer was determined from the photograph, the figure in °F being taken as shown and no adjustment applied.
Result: 12 °F
